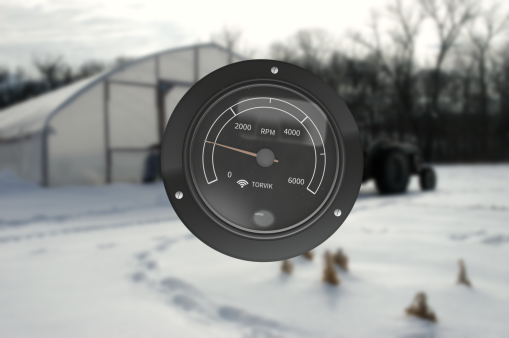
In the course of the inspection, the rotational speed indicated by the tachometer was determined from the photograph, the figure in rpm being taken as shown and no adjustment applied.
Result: 1000 rpm
